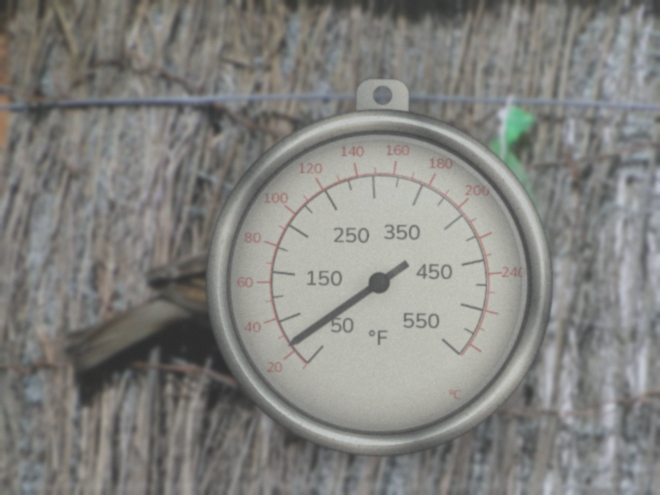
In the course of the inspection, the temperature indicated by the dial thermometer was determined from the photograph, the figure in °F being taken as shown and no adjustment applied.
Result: 75 °F
